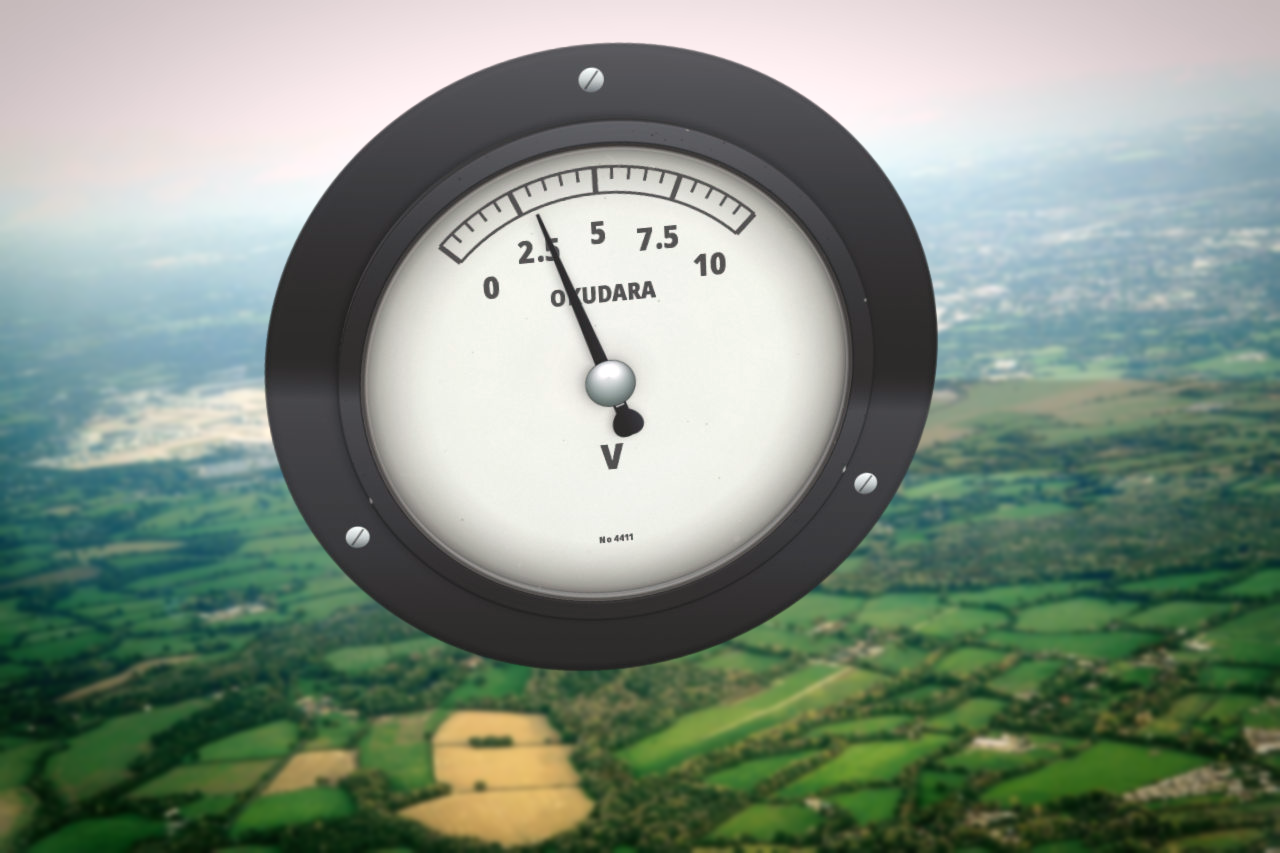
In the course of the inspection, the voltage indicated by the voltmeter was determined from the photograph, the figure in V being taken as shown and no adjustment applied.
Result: 3 V
